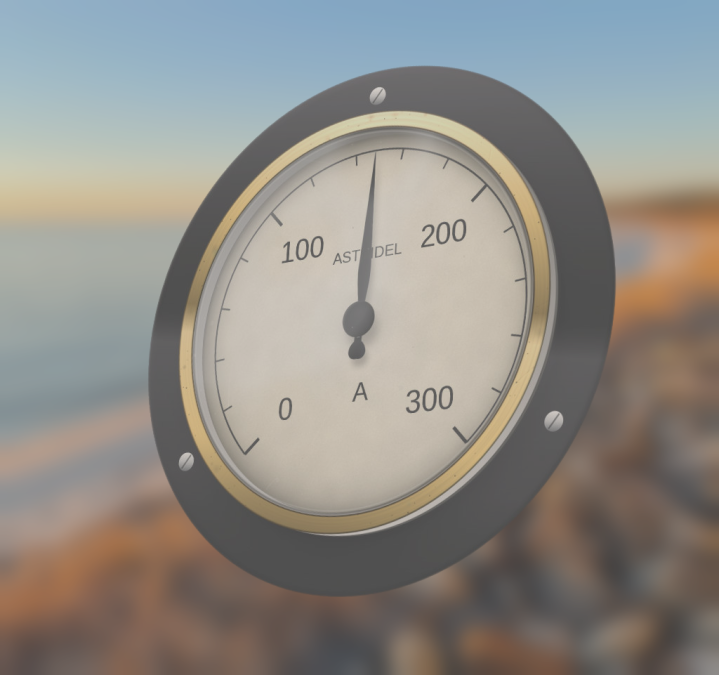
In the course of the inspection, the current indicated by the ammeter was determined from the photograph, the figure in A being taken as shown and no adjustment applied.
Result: 150 A
